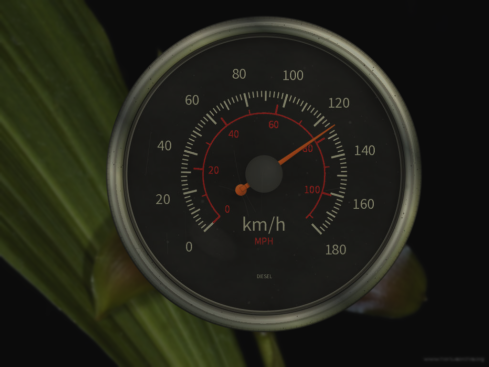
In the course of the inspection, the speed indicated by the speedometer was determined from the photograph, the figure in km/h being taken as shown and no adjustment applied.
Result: 126 km/h
